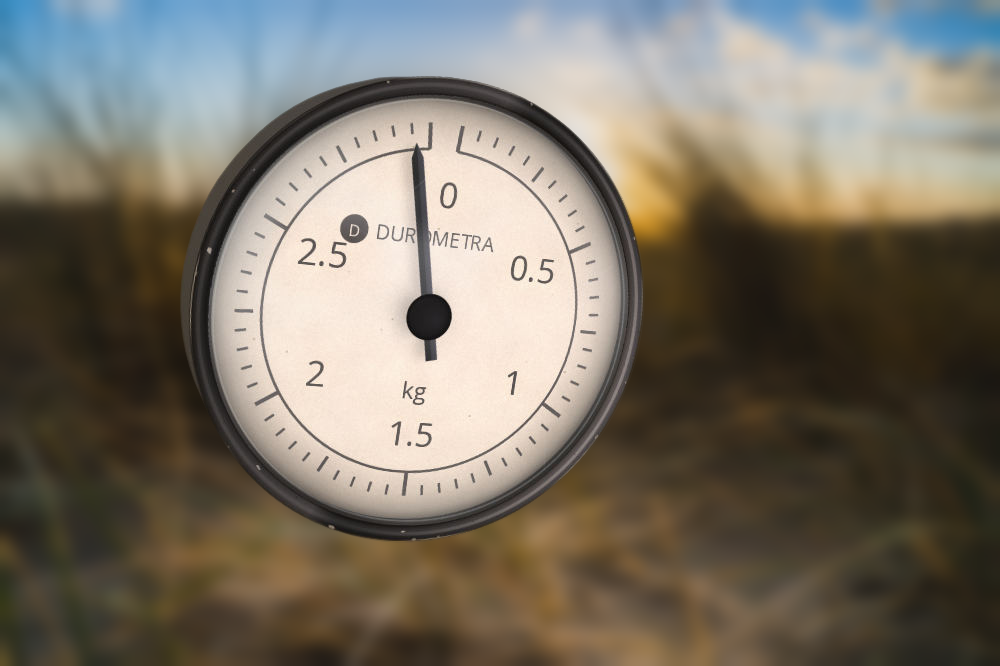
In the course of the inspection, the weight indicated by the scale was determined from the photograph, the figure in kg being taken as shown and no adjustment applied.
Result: 2.95 kg
